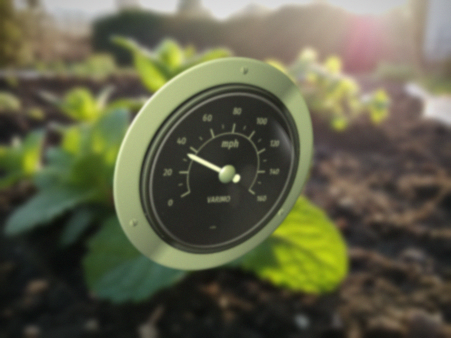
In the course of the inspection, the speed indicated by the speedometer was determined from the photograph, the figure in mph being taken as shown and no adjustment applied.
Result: 35 mph
